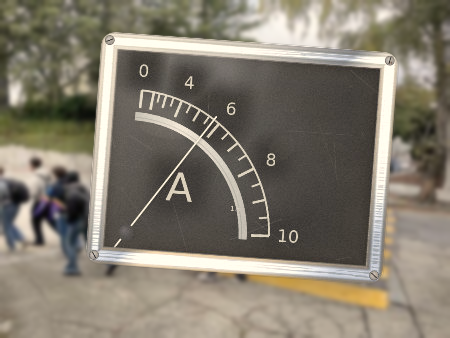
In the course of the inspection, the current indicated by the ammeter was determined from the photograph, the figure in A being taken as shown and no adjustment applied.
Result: 5.75 A
